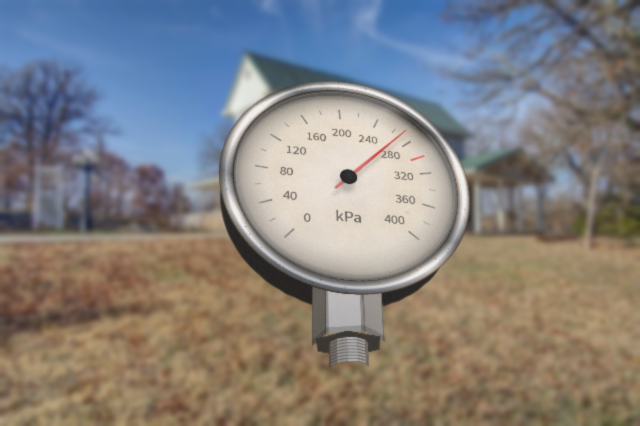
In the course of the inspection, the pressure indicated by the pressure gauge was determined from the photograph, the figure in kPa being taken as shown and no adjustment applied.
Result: 270 kPa
